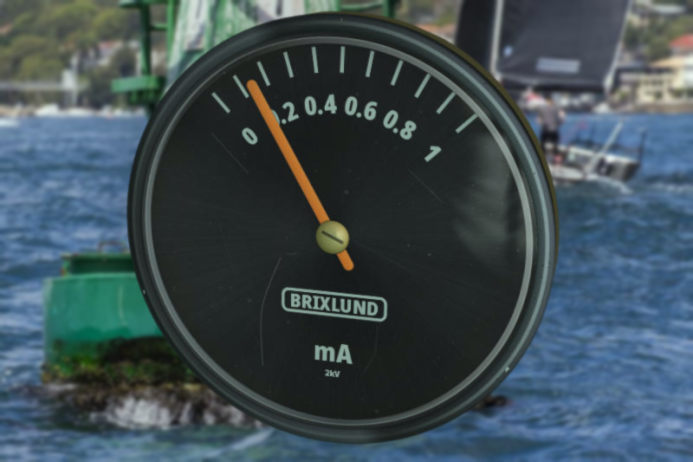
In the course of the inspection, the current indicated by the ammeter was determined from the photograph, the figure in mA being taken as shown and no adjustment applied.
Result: 0.15 mA
